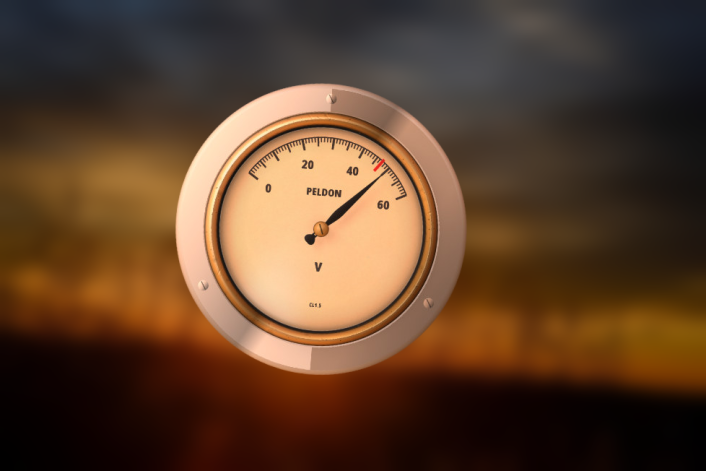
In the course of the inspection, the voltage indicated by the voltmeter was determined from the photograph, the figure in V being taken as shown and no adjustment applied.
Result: 50 V
